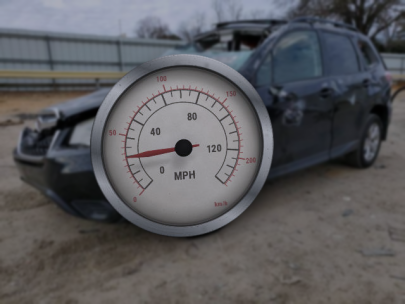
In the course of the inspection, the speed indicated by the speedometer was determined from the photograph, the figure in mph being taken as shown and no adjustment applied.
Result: 20 mph
